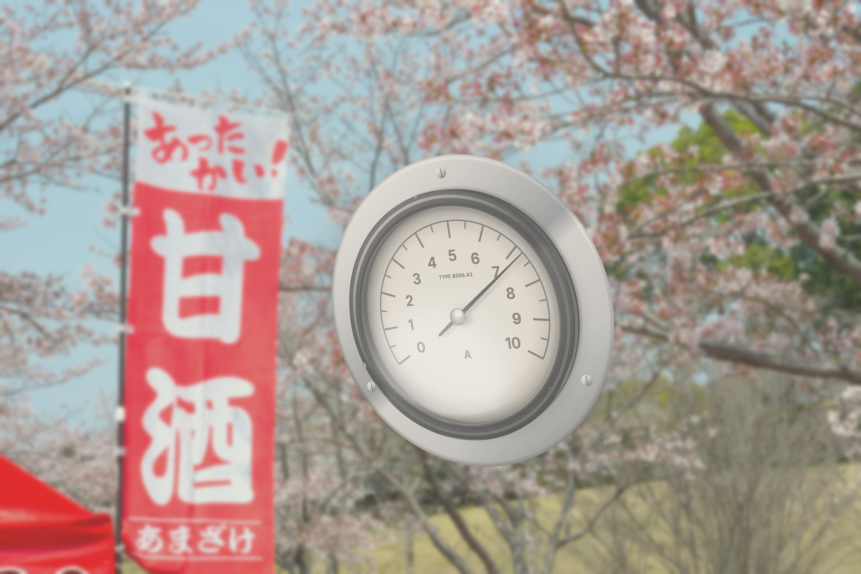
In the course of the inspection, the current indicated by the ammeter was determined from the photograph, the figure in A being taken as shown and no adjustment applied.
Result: 7.25 A
